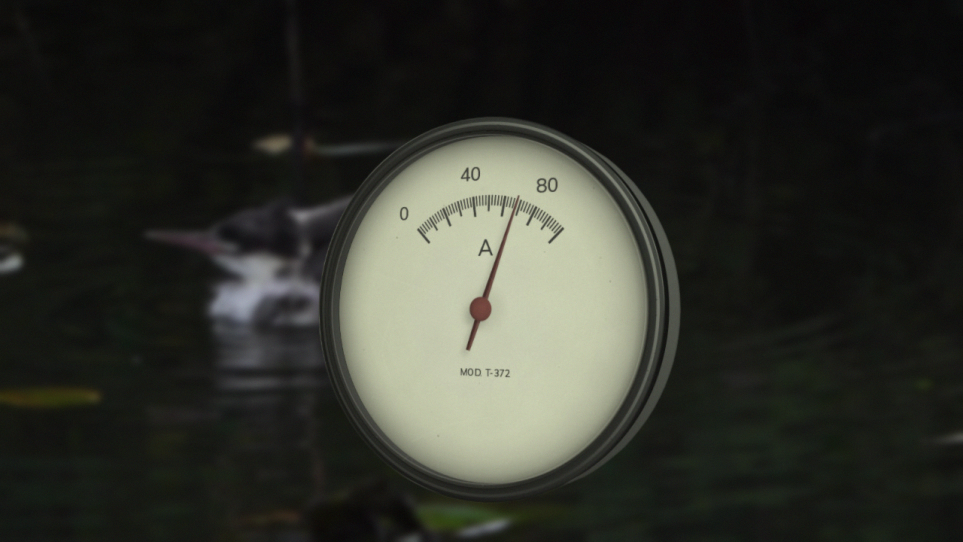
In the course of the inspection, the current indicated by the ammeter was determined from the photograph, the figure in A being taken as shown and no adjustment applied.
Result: 70 A
